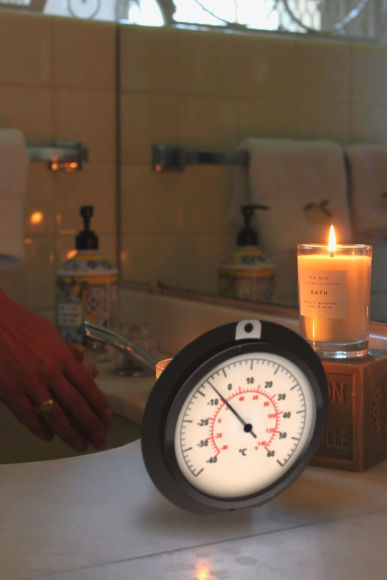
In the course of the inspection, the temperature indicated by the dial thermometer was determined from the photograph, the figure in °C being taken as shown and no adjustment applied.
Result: -6 °C
